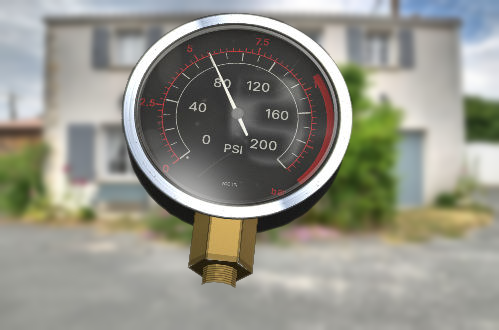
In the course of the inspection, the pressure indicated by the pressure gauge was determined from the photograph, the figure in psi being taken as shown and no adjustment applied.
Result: 80 psi
